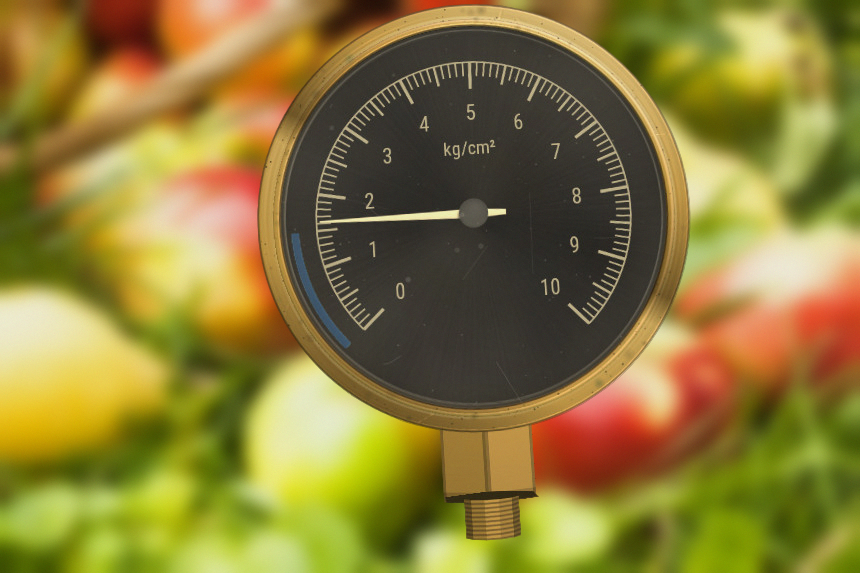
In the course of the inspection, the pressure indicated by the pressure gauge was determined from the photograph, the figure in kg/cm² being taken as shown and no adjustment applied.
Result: 1.6 kg/cm²
